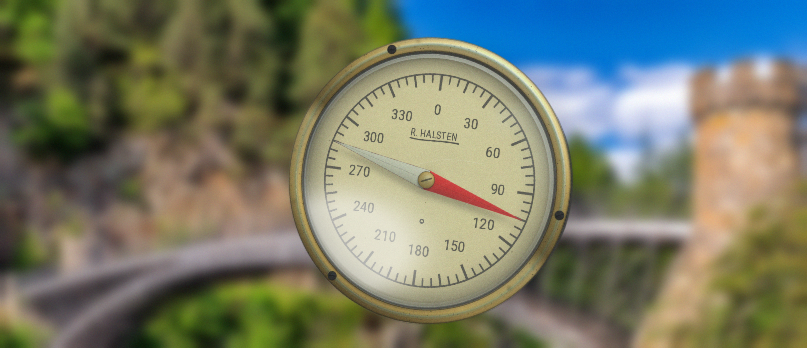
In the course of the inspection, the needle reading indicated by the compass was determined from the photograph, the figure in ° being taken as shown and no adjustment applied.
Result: 105 °
